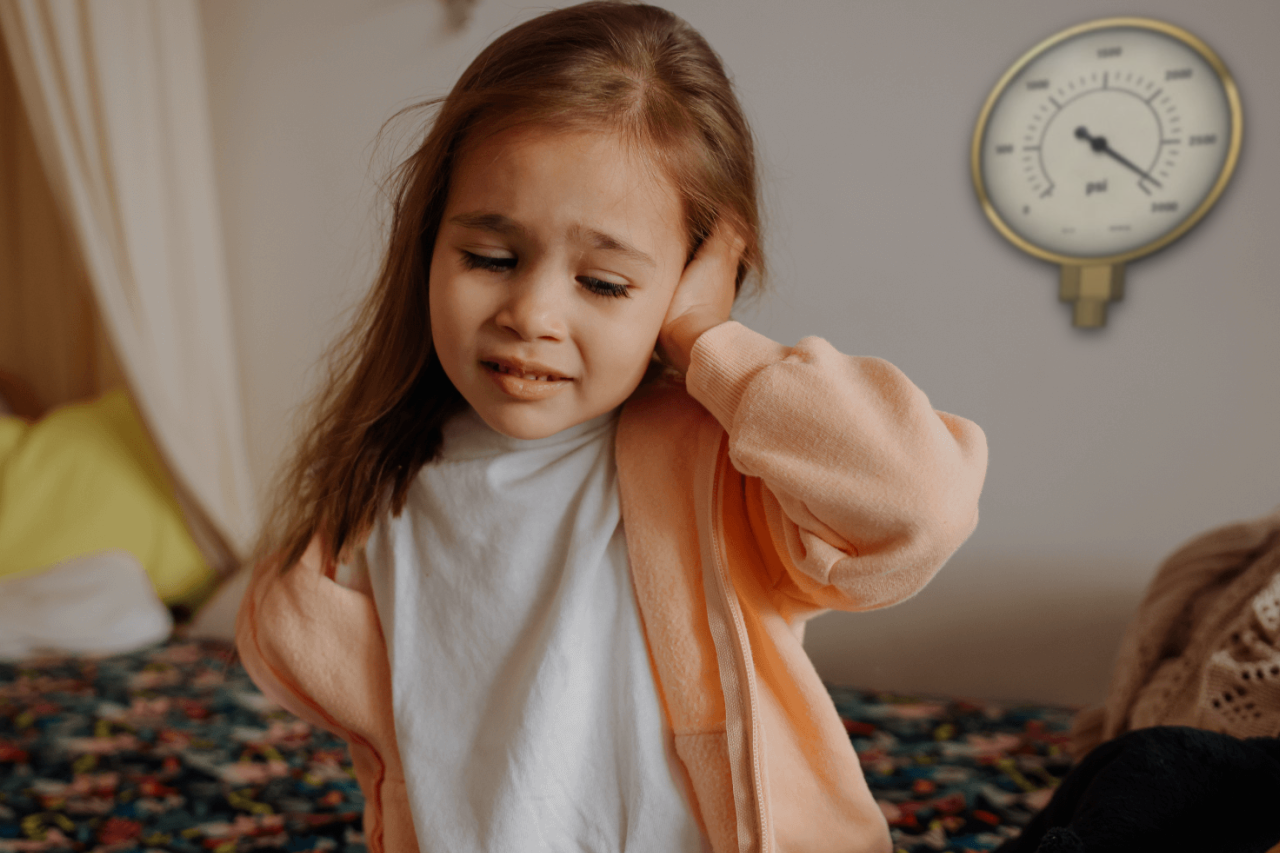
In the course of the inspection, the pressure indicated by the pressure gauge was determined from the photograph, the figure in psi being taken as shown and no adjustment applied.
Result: 2900 psi
